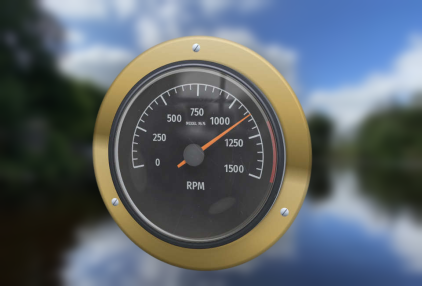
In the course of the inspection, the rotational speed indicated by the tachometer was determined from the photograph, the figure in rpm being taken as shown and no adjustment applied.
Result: 1125 rpm
